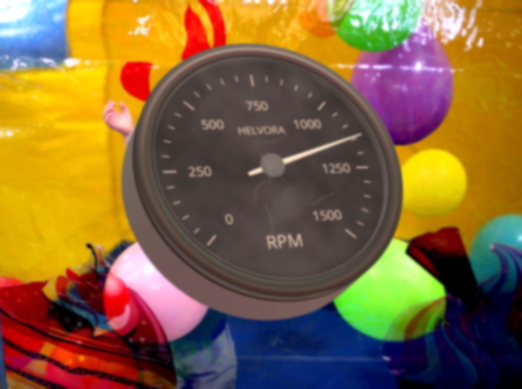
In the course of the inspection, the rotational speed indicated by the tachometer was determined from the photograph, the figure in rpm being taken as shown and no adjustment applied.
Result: 1150 rpm
